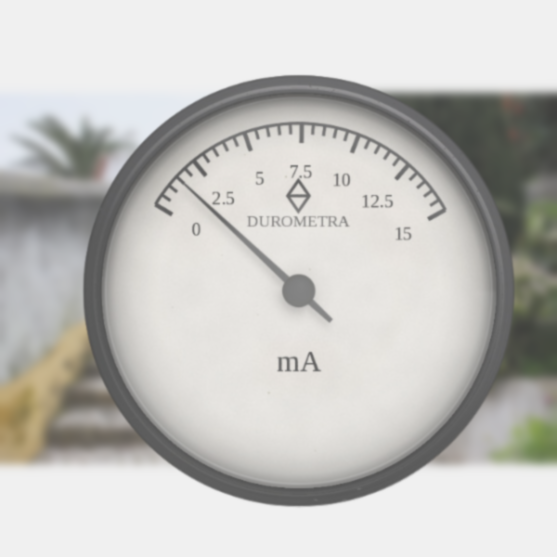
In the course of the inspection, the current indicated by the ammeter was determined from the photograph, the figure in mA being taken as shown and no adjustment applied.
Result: 1.5 mA
